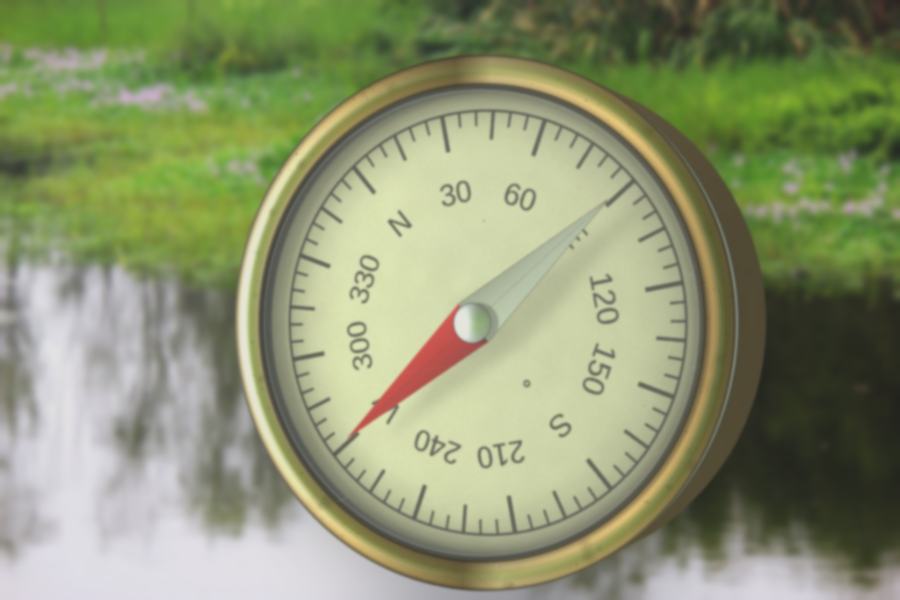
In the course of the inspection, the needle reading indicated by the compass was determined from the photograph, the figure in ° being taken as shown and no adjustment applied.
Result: 270 °
